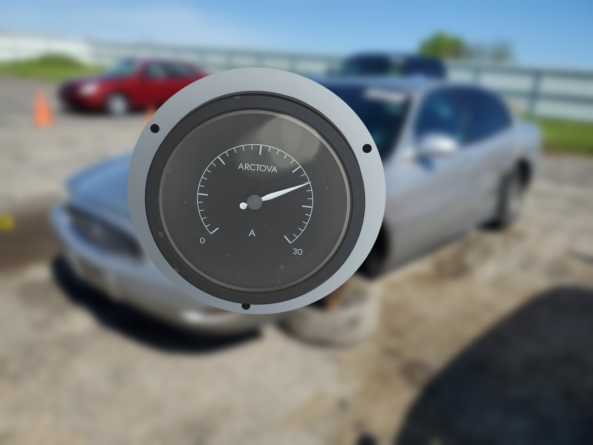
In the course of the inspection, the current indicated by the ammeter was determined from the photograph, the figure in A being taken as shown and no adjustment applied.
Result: 22 A
